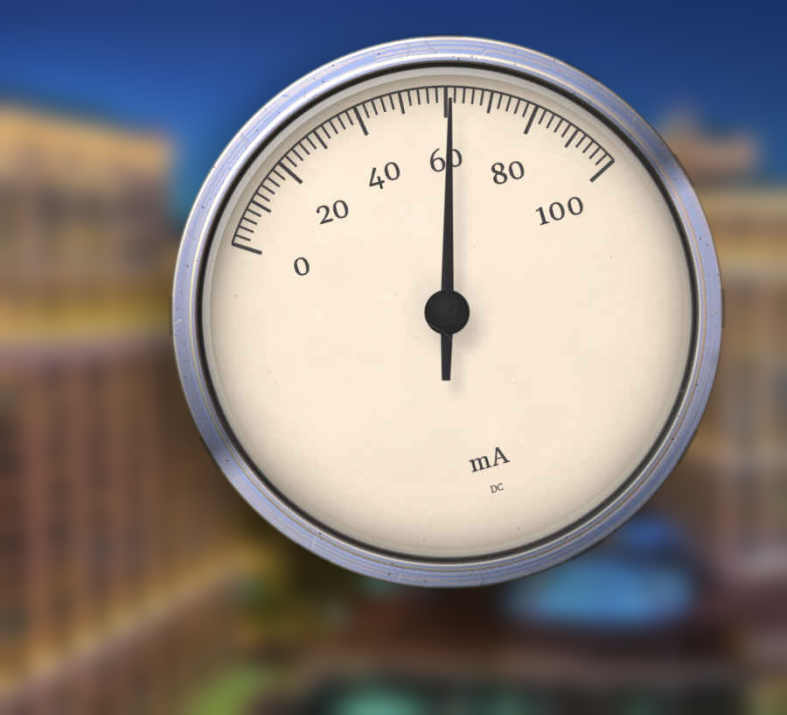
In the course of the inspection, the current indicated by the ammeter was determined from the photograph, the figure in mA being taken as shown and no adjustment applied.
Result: 61 mA
